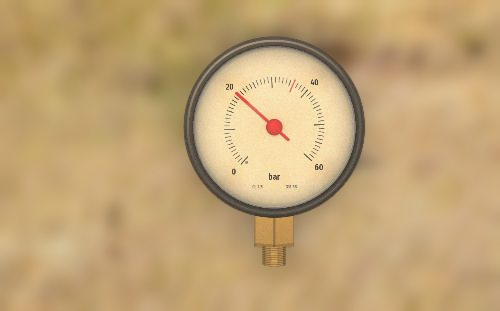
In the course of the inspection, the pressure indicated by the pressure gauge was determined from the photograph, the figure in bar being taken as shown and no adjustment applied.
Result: 20 bar
